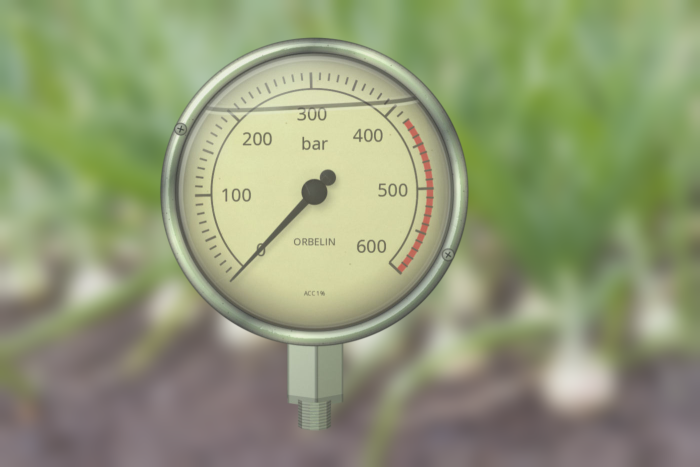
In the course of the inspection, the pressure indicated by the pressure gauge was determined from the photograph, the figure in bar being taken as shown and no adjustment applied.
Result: 0 bar
